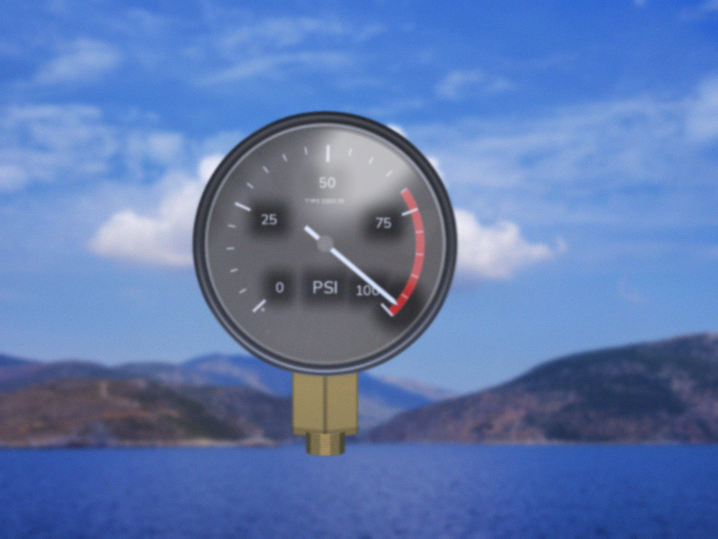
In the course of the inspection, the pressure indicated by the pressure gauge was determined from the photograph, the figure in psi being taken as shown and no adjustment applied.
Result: 97.5 psi
